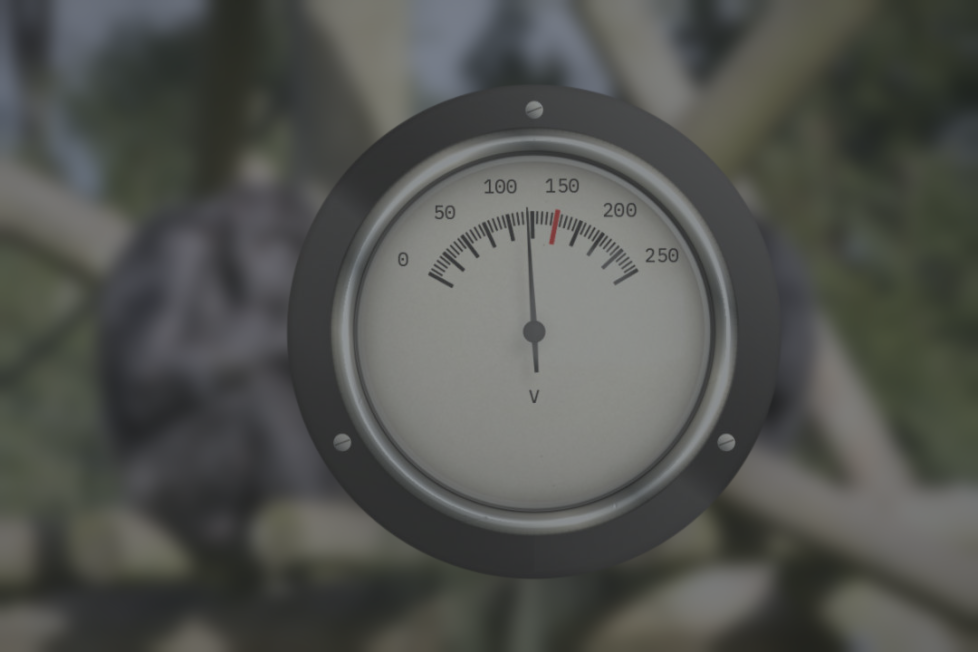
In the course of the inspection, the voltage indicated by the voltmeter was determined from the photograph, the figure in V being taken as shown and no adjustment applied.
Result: 120 V
